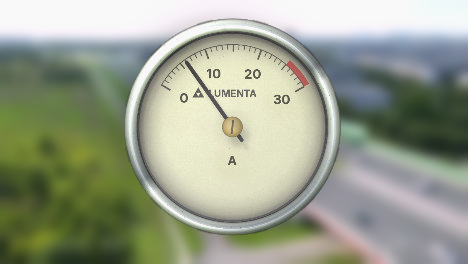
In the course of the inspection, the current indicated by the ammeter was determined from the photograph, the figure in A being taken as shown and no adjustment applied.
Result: 6 A
